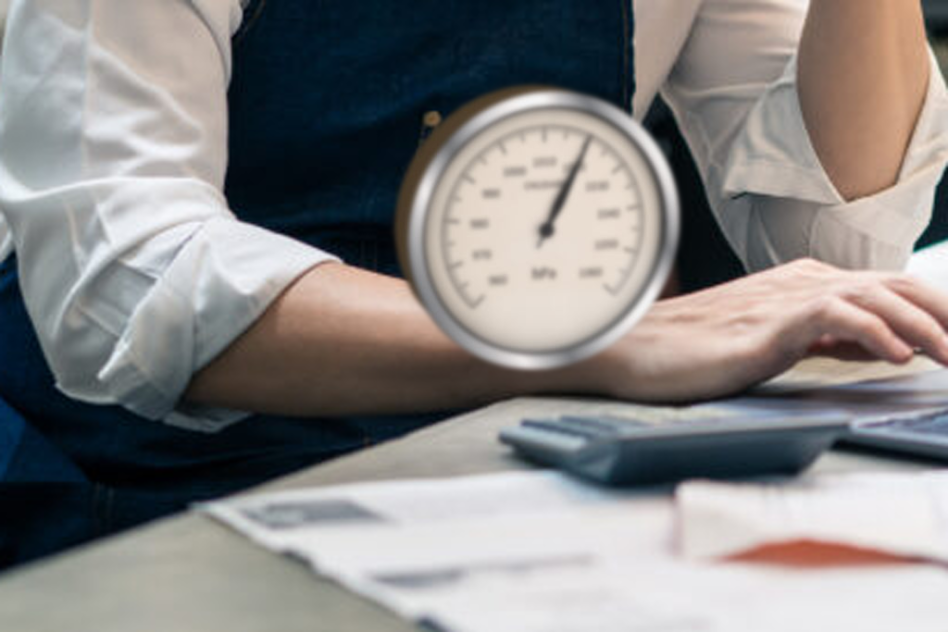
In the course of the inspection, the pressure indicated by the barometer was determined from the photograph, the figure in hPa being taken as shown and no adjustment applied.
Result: 1020 hPa
